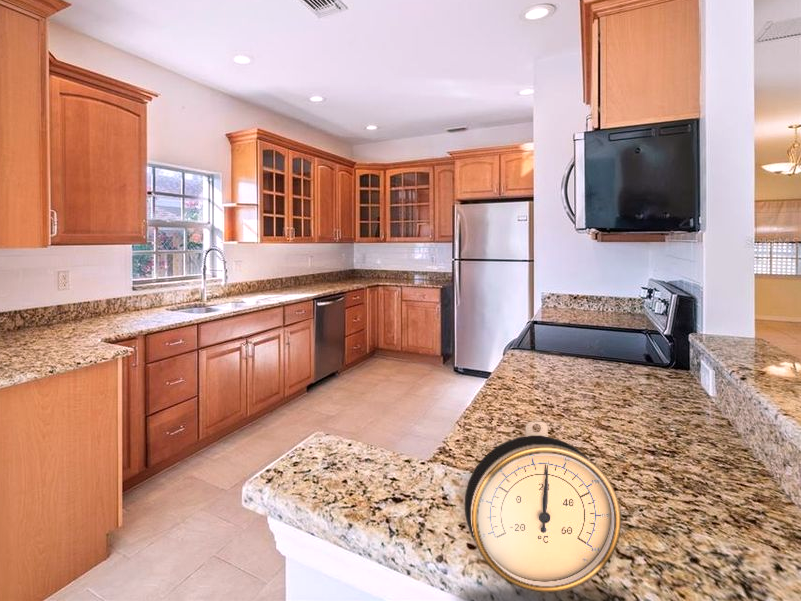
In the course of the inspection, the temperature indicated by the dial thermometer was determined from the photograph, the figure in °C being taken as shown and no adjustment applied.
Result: 20 °C
